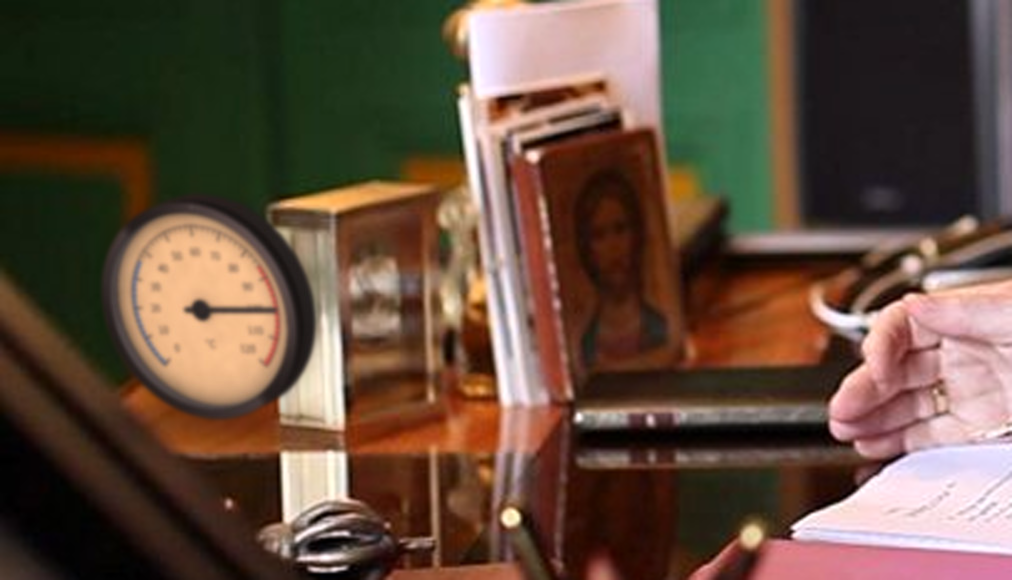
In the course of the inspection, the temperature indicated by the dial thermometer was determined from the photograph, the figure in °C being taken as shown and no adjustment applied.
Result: 100 °C
